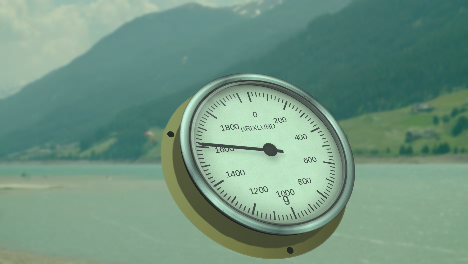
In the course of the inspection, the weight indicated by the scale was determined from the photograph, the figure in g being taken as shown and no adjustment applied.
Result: 1600 g
